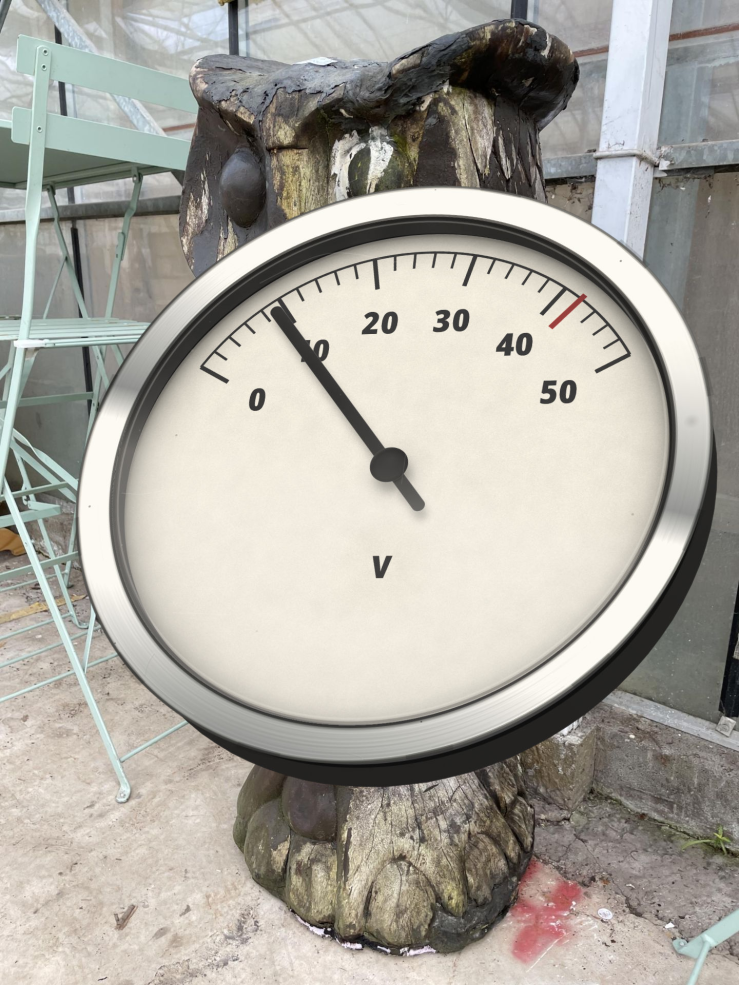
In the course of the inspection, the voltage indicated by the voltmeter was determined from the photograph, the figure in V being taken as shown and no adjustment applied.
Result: 9 V
